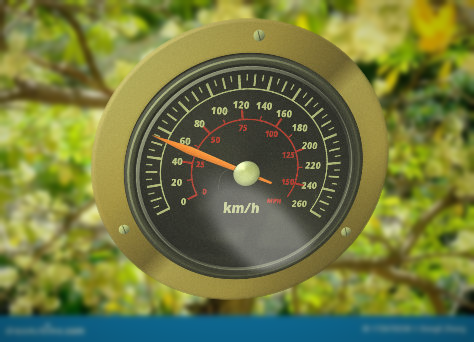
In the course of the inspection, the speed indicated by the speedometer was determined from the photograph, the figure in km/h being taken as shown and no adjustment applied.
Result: 55 km/h
